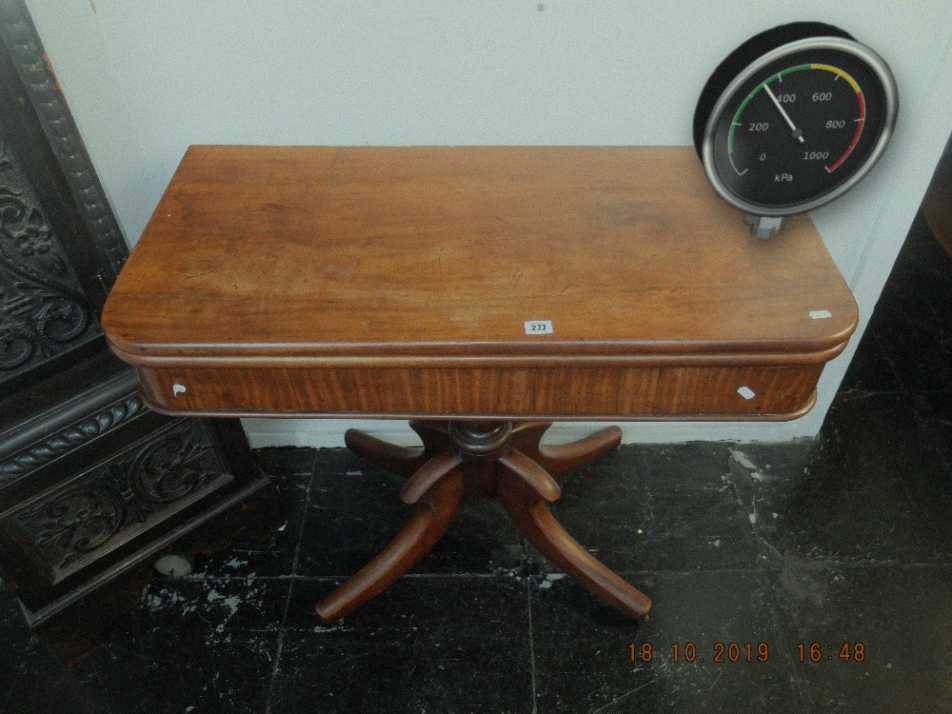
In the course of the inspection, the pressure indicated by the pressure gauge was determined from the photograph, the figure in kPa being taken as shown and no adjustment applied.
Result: 350 kPa
